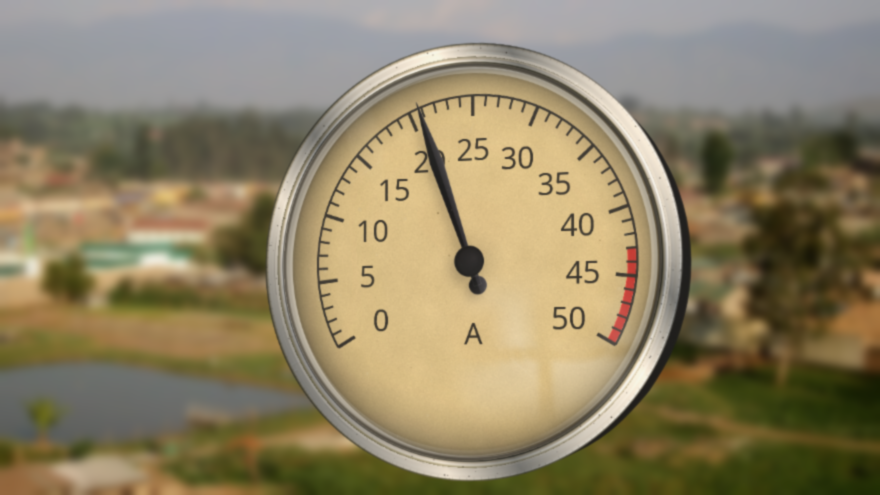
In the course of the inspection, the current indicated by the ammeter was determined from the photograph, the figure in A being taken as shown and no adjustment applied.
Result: 21 A
